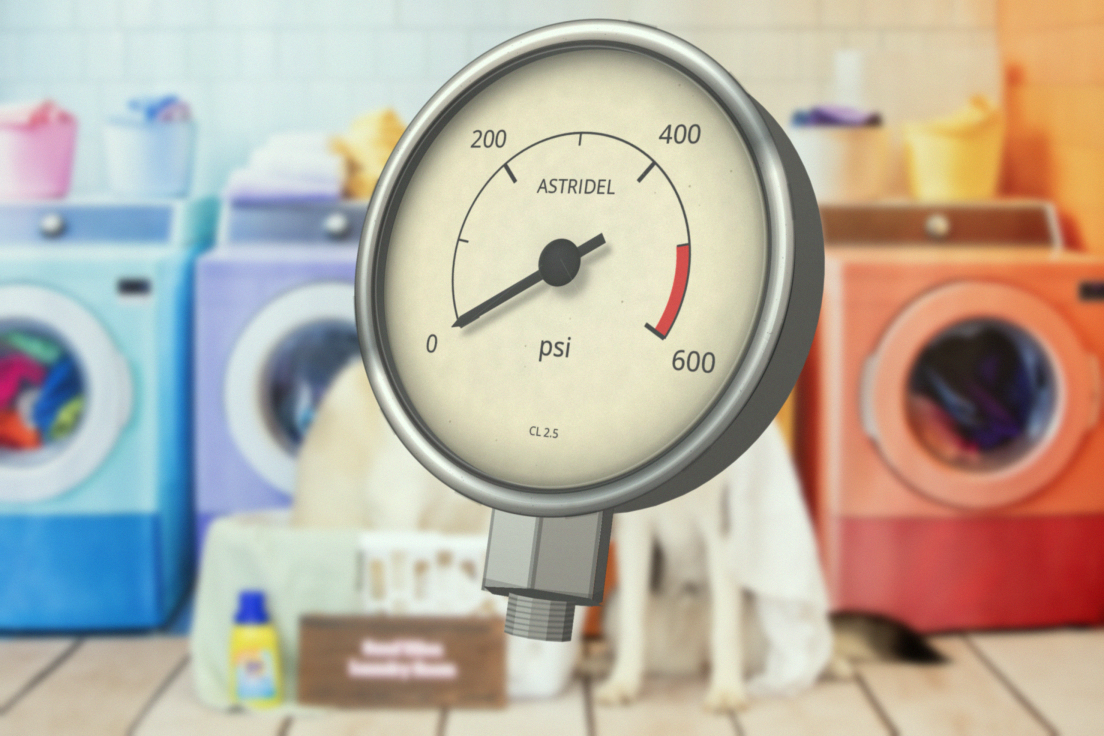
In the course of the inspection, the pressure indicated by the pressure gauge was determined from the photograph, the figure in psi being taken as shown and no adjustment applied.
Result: 0 psi
